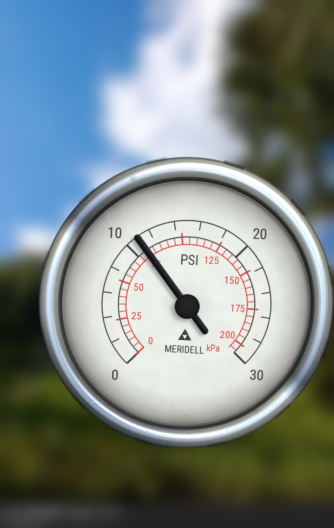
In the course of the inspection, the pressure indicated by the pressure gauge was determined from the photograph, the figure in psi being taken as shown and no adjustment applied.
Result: 11 psi
